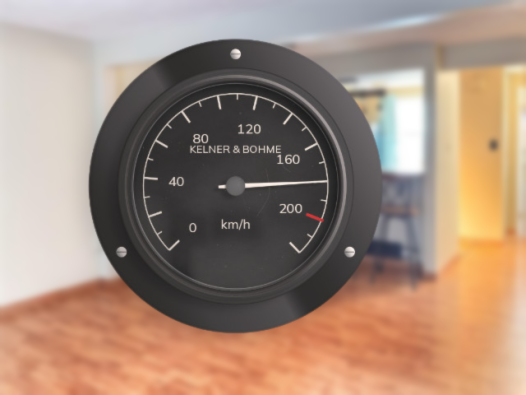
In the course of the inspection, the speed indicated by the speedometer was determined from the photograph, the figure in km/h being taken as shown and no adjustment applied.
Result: 180 km/h
